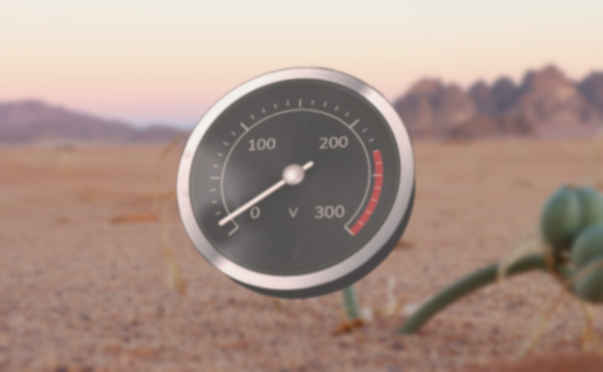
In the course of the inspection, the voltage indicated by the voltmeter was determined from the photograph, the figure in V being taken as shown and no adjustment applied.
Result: 10 V
